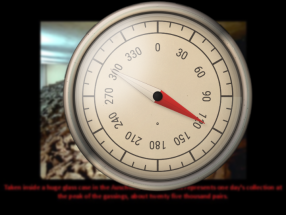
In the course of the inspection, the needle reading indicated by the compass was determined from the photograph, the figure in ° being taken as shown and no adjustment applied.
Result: 120 °
